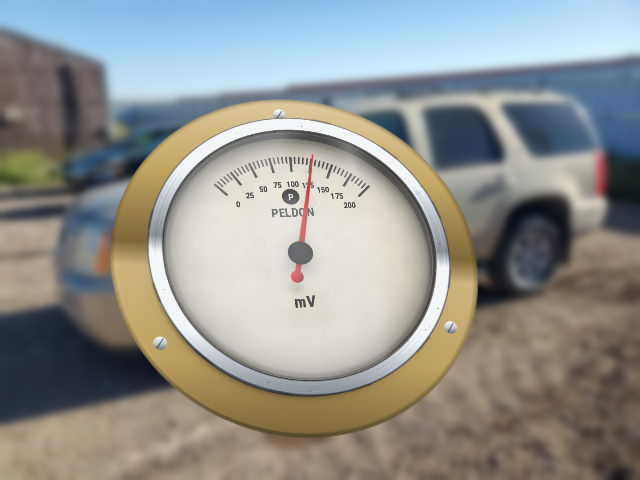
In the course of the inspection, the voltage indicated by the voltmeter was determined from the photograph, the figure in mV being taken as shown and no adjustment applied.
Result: 125 mV
